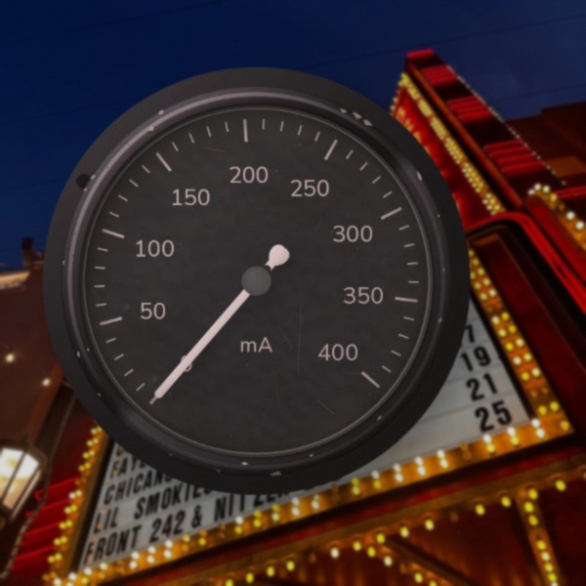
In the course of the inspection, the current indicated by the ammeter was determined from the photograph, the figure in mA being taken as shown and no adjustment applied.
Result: 0 mA
